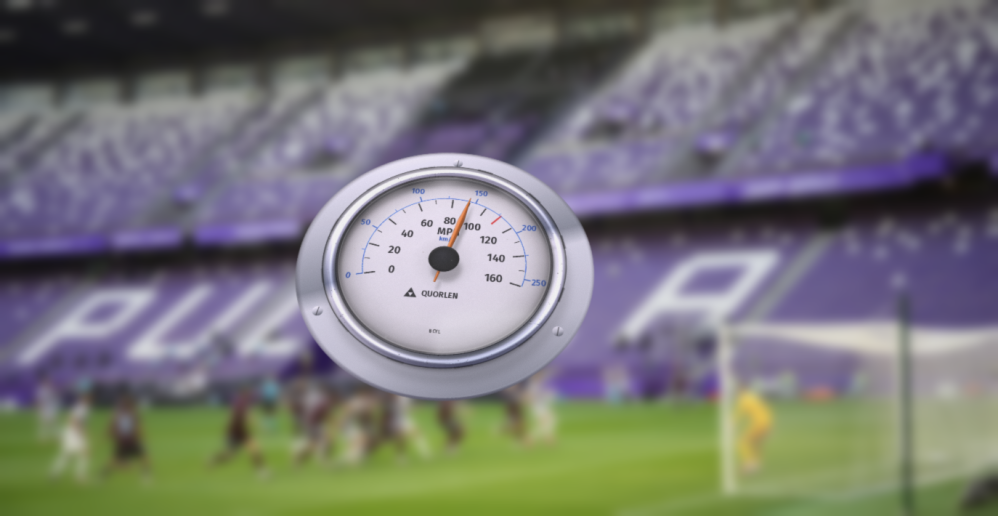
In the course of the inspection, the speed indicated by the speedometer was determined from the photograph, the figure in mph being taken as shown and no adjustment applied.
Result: 90 mph
